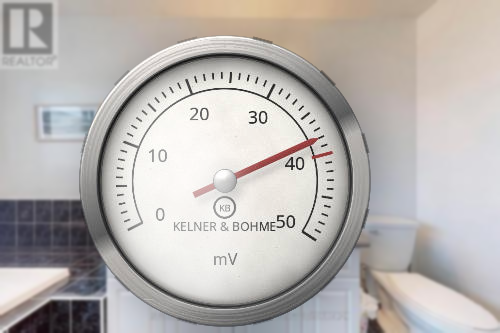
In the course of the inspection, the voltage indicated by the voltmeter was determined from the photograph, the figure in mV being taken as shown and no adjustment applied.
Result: 38 mV
